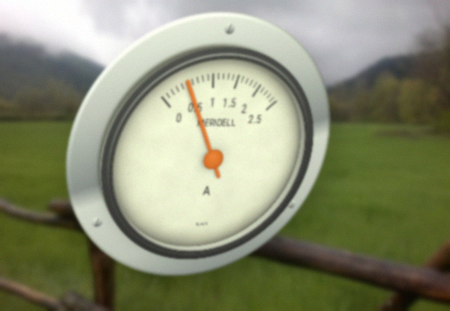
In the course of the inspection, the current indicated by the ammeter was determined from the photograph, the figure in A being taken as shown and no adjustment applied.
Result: 0.5 A
